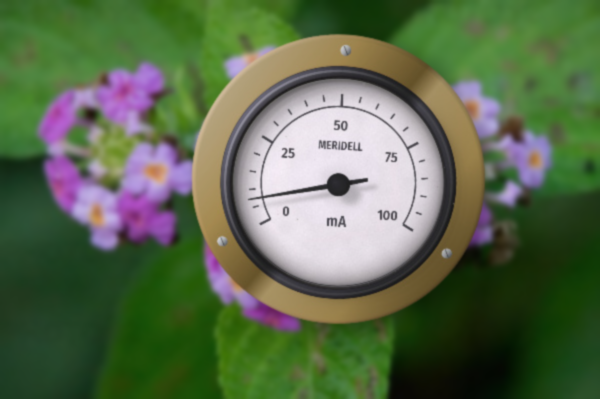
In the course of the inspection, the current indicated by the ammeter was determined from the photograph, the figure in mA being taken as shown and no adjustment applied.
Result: 7.5 mA
